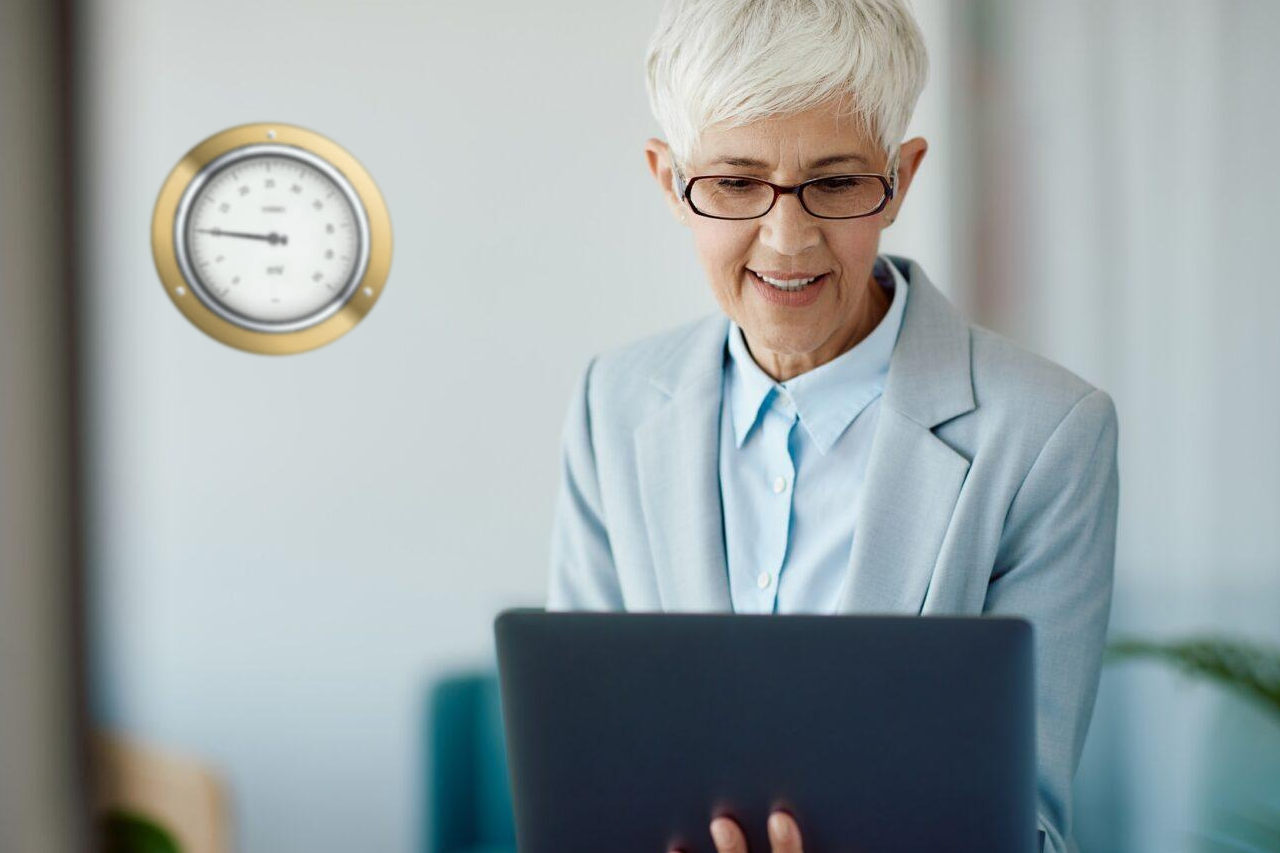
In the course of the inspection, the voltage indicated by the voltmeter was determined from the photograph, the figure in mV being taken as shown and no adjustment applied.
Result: 10 mV
